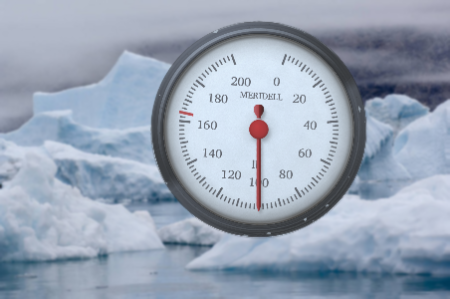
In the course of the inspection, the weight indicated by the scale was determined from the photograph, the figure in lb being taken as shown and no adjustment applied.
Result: 100 lb
